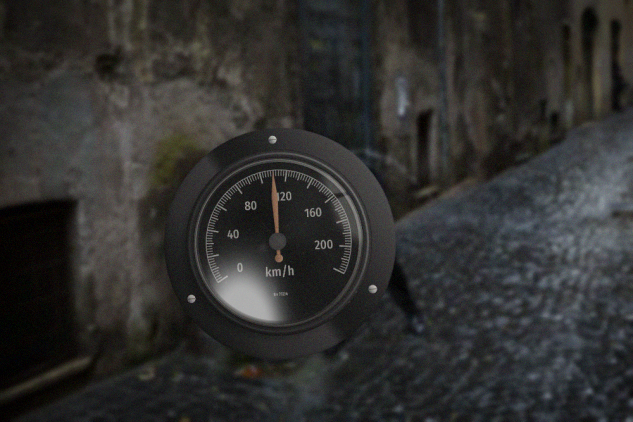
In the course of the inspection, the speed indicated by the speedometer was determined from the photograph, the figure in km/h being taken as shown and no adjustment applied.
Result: 110 km/h
